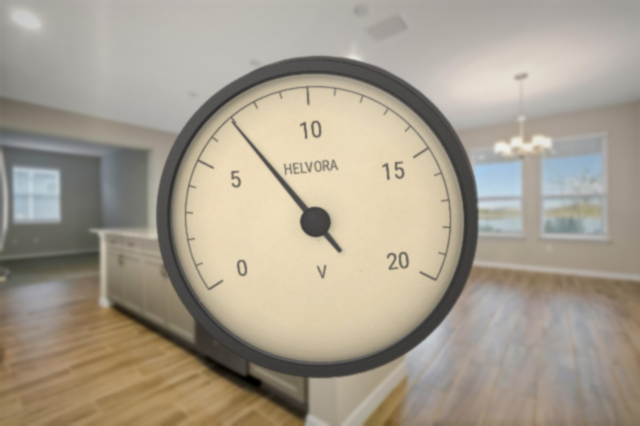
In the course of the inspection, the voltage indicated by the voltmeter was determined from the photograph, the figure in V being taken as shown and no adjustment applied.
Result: 7 V
